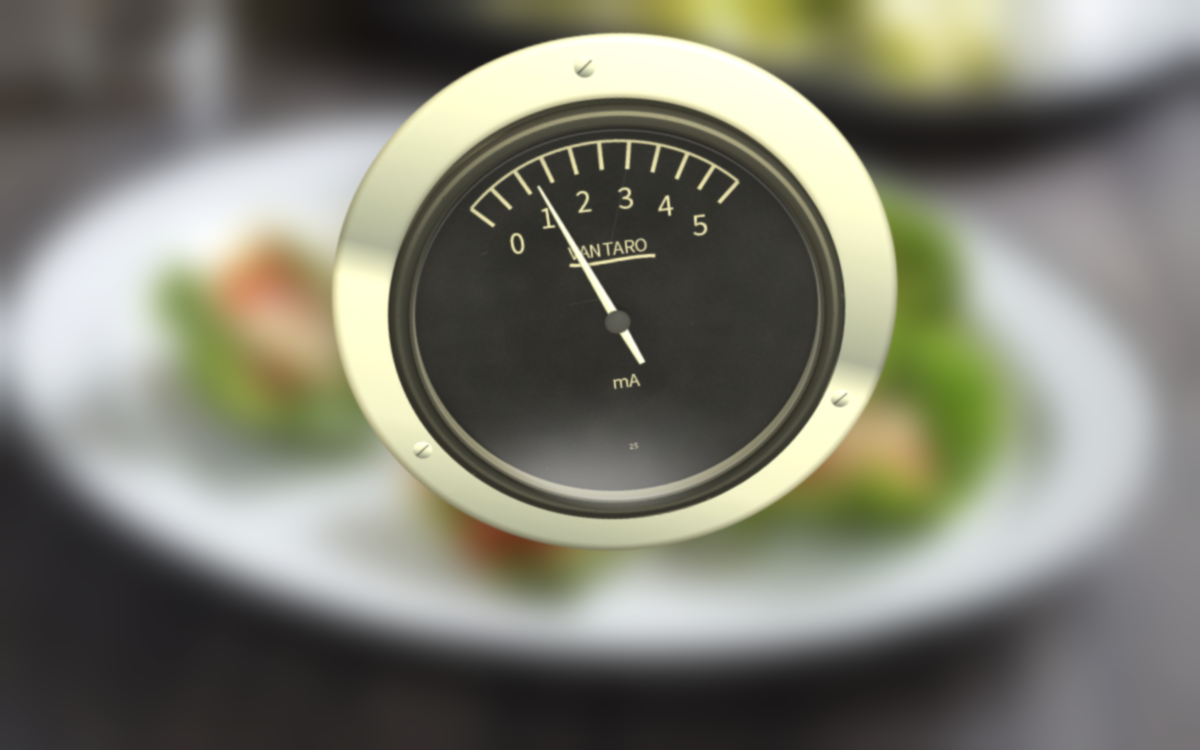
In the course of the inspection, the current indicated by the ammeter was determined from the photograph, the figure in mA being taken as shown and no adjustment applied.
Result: 1.25 mA
